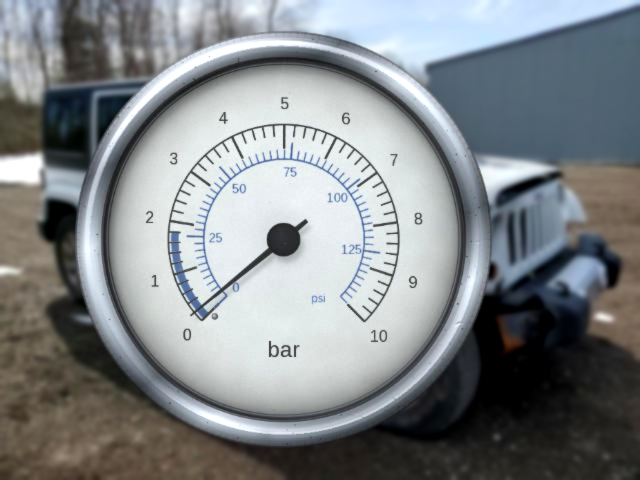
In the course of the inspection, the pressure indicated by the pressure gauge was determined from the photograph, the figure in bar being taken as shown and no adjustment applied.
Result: 0.2 bar
